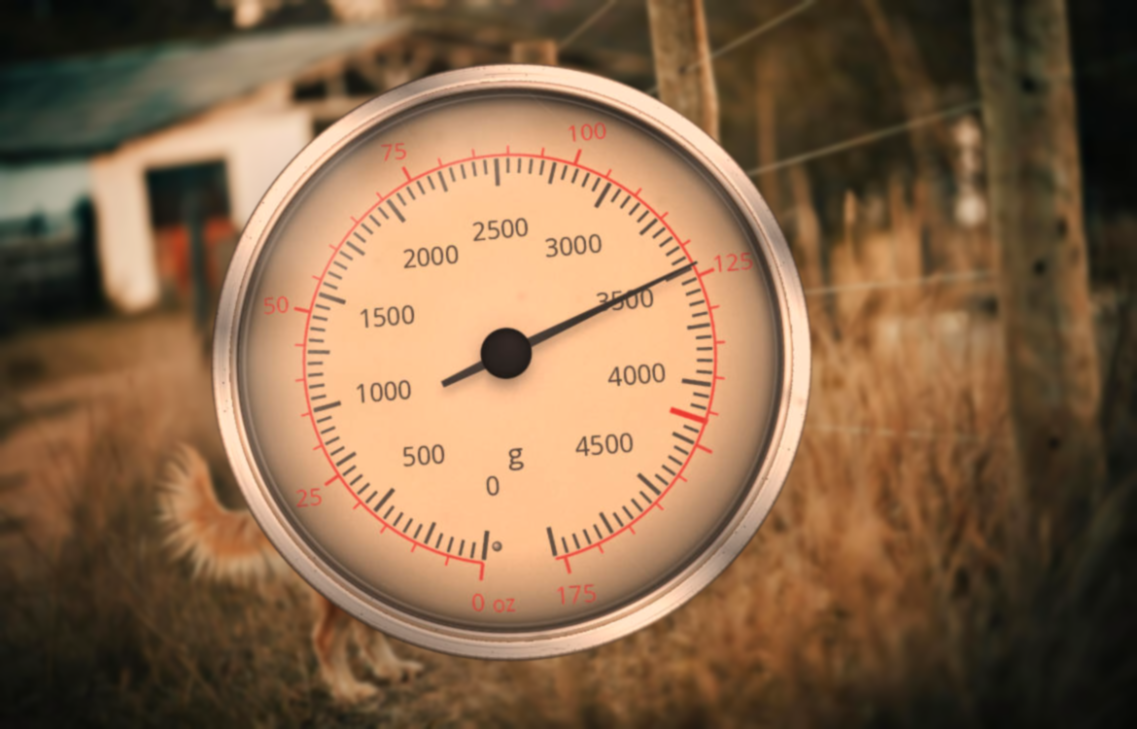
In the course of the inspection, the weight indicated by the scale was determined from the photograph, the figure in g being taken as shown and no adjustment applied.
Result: 3500 g
